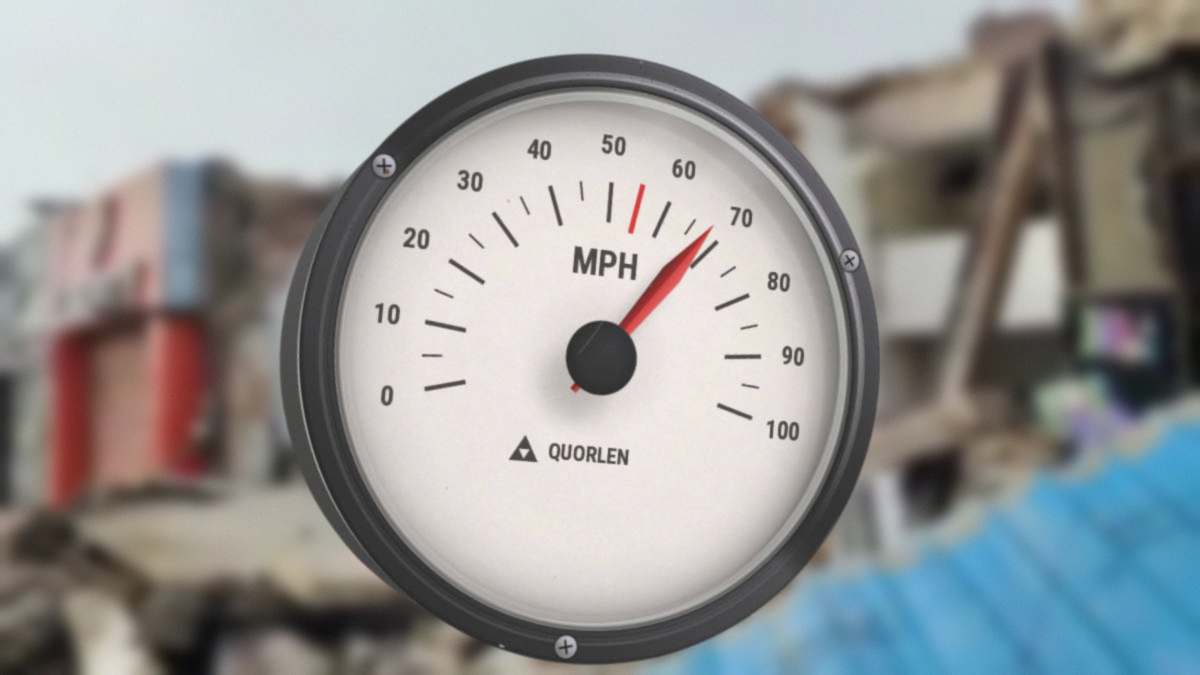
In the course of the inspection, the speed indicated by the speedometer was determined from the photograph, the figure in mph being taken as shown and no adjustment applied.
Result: 67.5 mph
